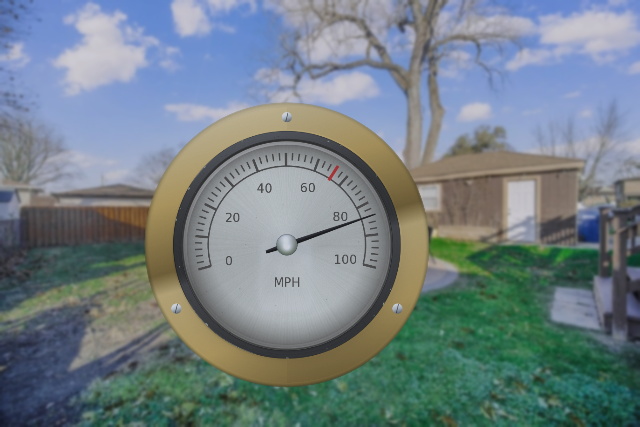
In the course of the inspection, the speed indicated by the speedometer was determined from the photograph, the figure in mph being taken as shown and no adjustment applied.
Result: 84 mph
